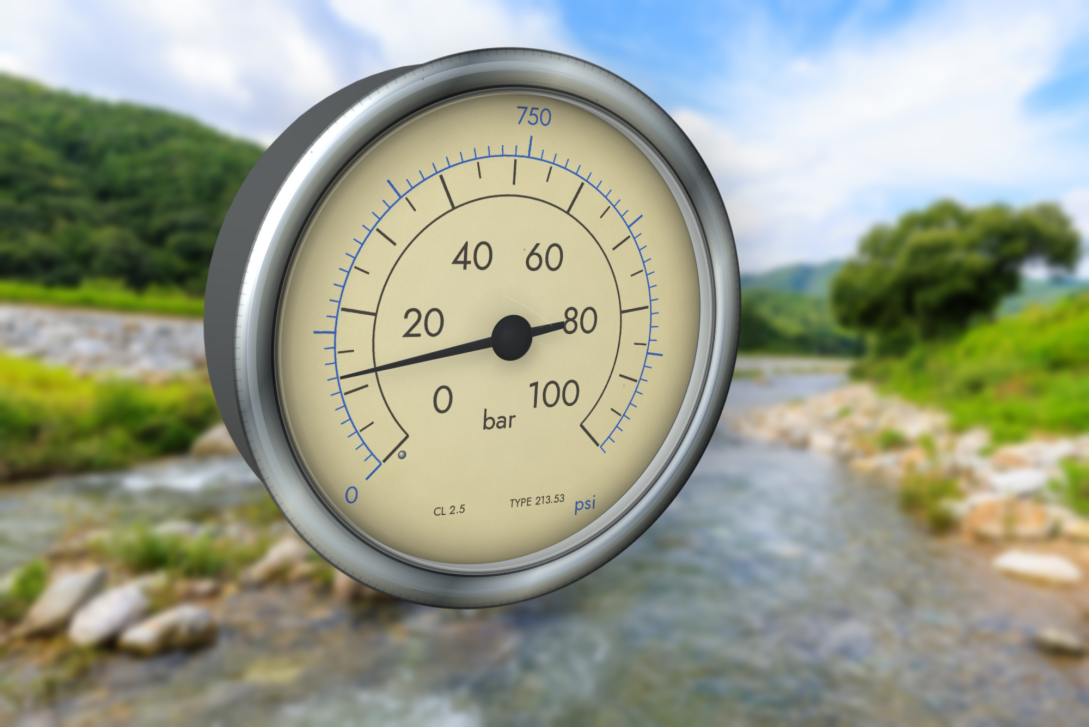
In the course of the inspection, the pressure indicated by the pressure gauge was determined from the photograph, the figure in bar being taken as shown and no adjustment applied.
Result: 12.5 bar
